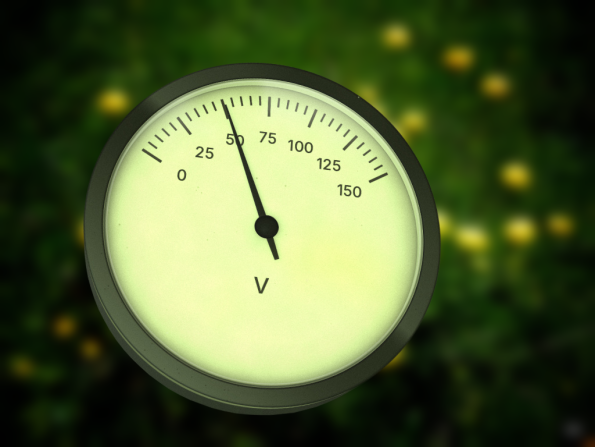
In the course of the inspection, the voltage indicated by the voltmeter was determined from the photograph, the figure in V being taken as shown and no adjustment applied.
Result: 50 V
